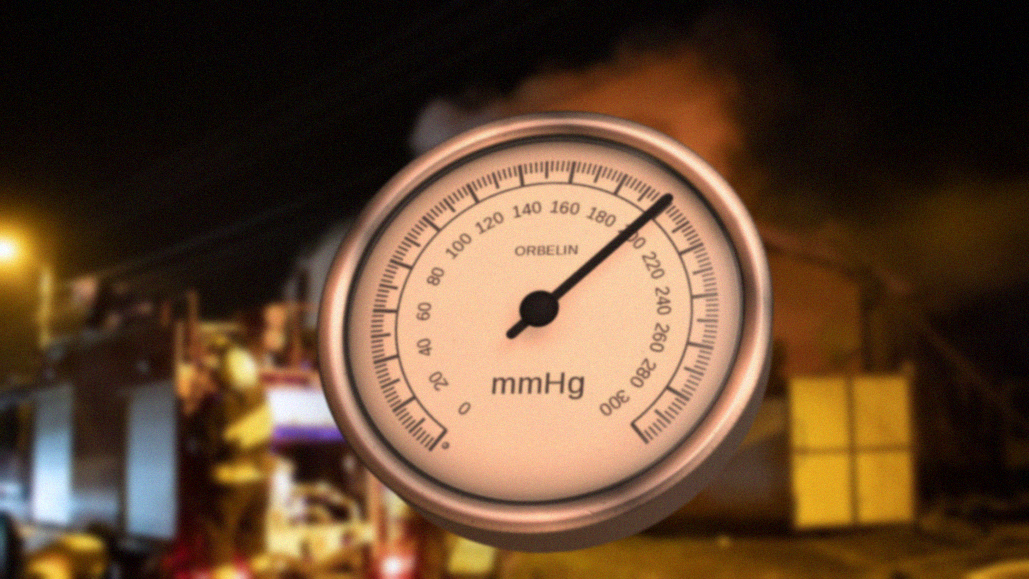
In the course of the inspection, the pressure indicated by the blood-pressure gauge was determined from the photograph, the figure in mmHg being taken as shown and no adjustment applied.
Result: 200 mmHg
